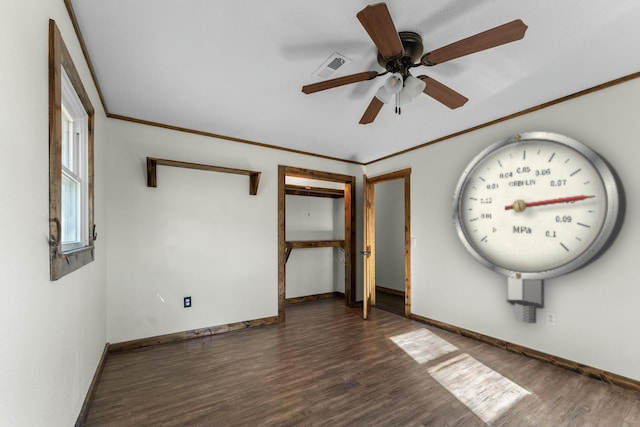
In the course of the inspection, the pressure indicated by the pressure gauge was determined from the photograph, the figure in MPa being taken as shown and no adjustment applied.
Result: 0.08 MPa
